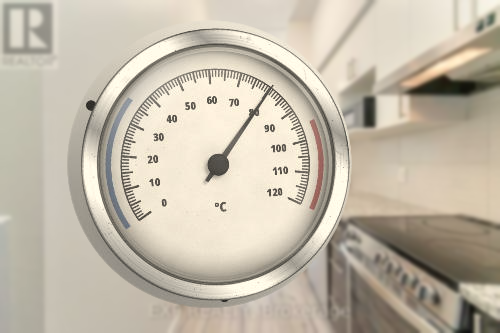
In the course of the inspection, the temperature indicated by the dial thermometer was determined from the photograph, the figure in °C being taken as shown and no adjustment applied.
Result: 80 °C
